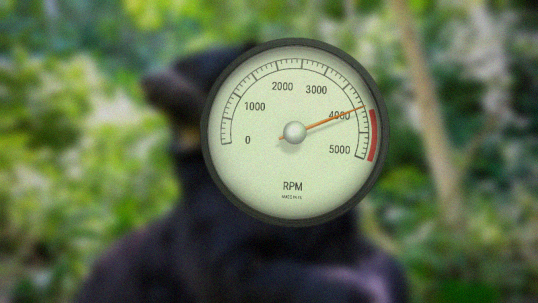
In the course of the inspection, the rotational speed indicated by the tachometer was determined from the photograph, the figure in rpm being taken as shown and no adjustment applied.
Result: 4000 rpm
